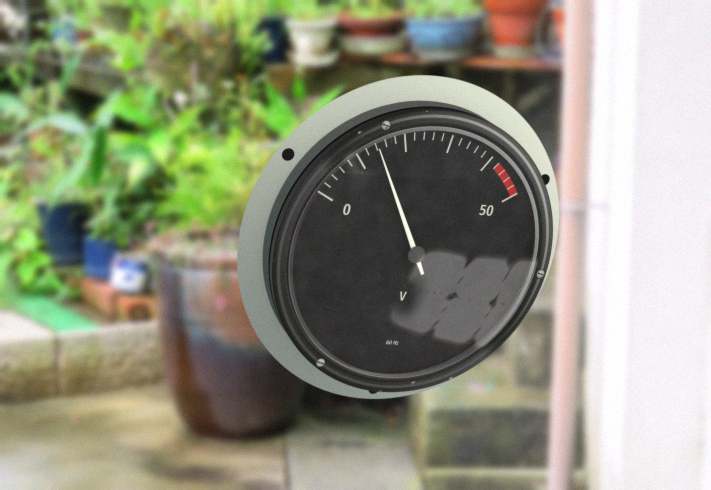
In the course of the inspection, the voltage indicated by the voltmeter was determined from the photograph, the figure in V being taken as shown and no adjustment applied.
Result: 14 V
